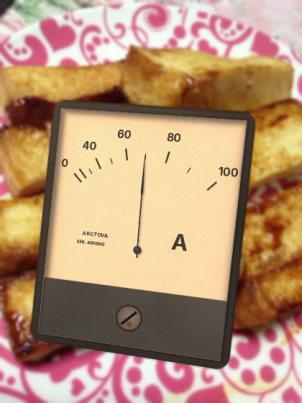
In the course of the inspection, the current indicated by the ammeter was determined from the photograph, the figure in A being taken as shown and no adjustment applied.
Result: 70 A
